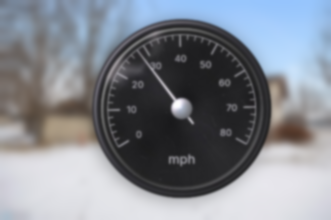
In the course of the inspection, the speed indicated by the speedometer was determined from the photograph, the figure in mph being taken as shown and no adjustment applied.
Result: 28 mph
